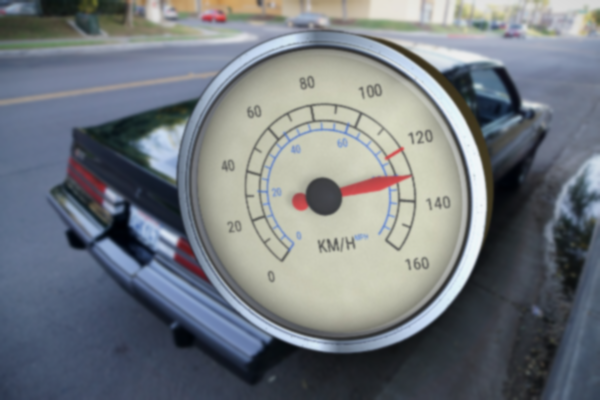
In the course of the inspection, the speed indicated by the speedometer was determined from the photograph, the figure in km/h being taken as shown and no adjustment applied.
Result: 130 km/h
